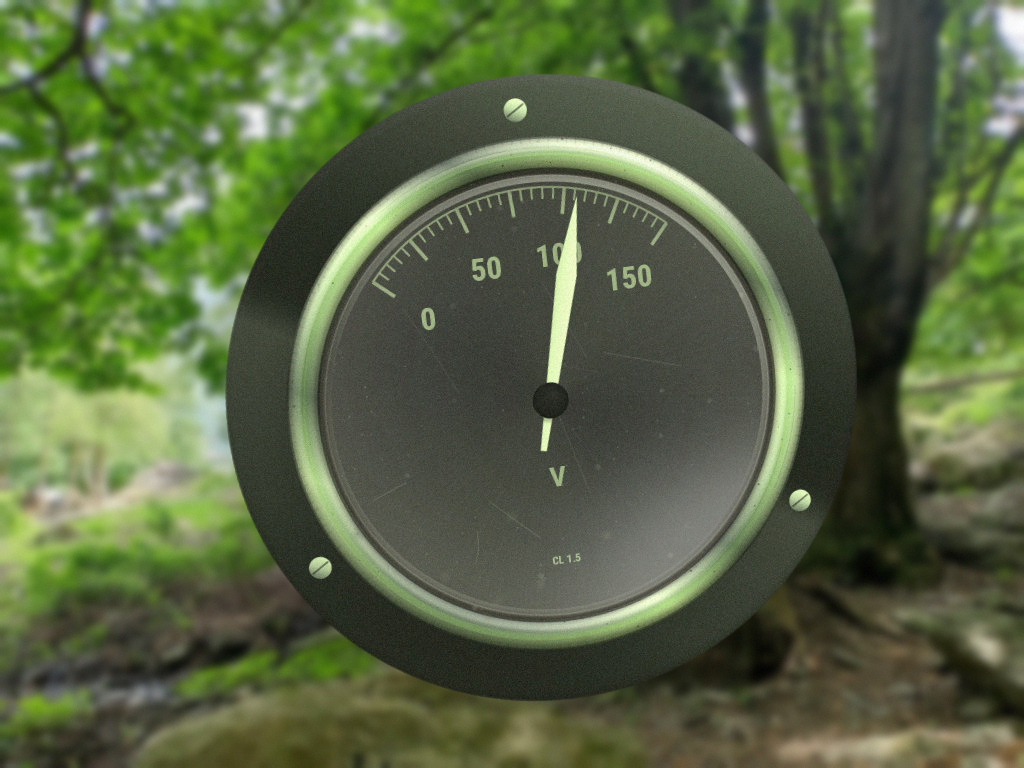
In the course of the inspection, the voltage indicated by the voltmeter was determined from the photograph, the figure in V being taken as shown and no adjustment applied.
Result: 105 V
